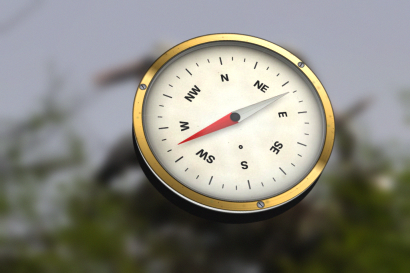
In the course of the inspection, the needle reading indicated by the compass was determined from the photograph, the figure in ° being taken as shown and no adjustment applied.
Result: 250 °
